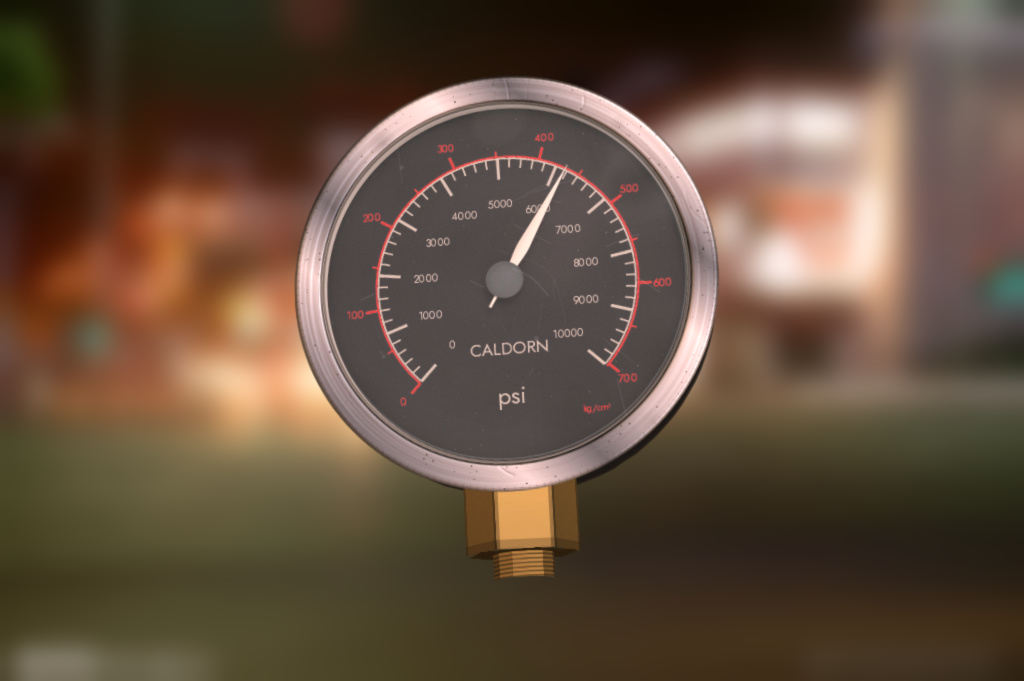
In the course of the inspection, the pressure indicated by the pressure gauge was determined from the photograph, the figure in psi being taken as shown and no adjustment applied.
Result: 6200 psi
